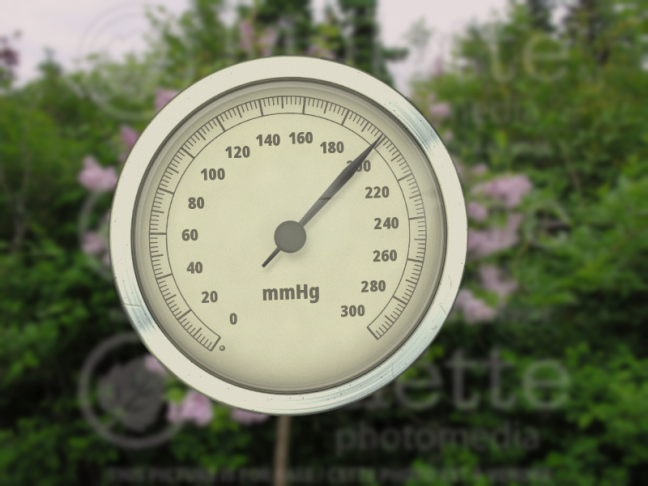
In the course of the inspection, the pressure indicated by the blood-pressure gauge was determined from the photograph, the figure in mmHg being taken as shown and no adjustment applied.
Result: 198 mmHg
